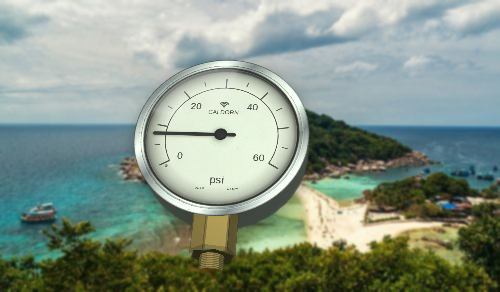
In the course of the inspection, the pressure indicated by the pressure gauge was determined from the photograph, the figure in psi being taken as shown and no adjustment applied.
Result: 7.5 psi
